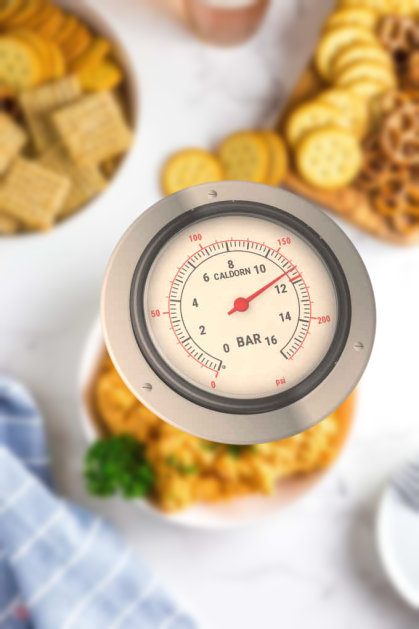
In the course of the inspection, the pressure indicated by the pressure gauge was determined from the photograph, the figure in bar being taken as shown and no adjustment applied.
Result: 11.4 bar
